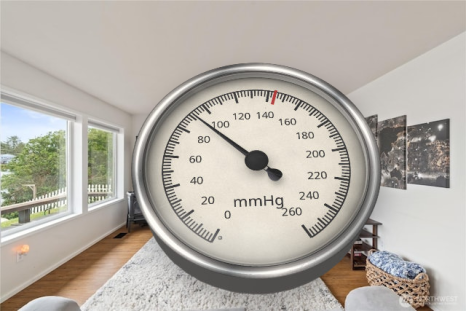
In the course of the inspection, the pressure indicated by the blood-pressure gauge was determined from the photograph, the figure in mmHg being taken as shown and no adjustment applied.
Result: 90 mmHg
